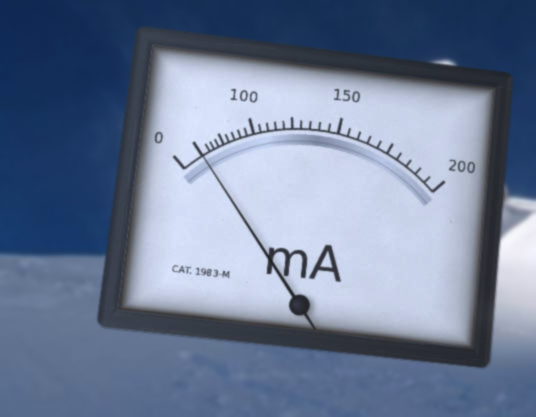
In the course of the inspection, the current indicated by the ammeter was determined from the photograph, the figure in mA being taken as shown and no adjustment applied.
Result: 50 mA
